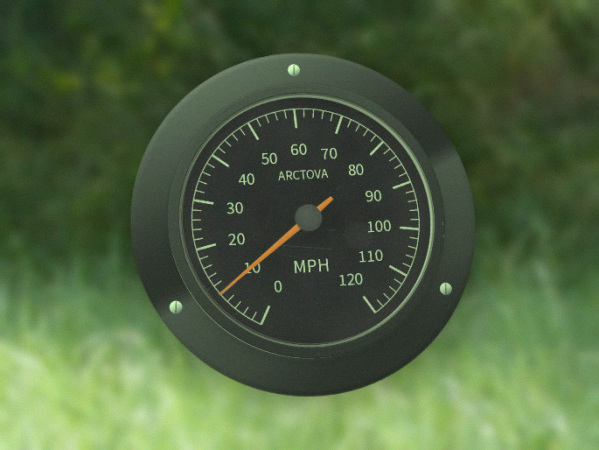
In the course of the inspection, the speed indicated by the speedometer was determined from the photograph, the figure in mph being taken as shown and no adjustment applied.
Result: 10 mph
